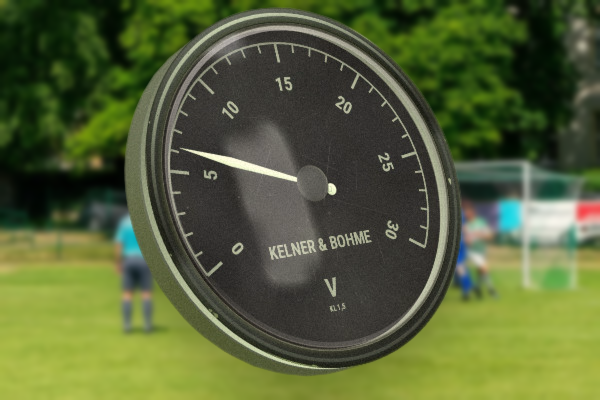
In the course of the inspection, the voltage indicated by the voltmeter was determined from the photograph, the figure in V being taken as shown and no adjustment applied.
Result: 6 V
